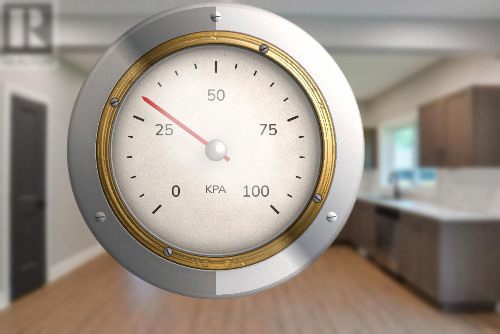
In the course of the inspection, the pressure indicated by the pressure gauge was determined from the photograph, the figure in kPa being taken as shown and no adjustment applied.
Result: 30 kPa
